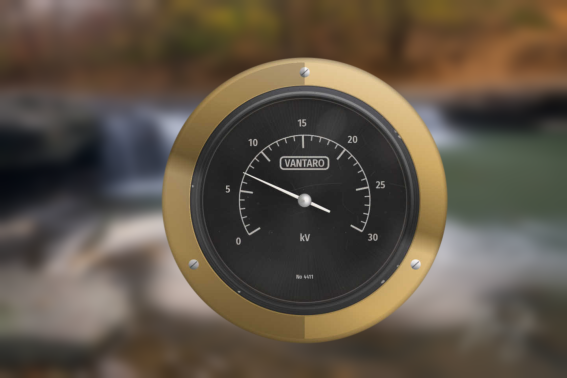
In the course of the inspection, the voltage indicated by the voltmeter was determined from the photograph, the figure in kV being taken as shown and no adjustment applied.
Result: 7 kV
